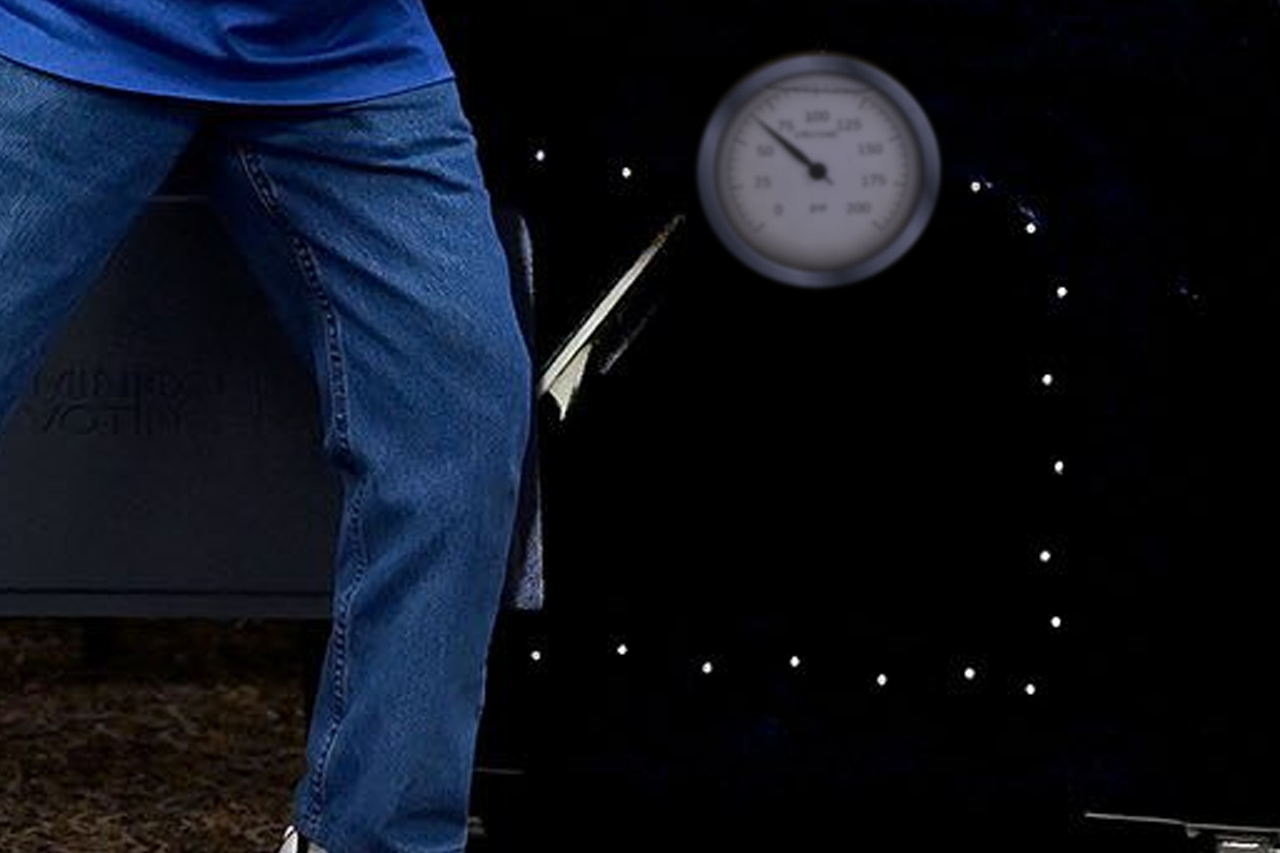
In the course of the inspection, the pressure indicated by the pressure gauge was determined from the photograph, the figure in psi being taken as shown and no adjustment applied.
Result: 65 psi
